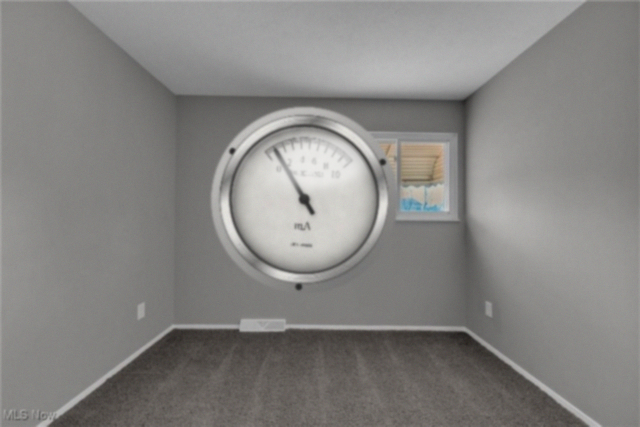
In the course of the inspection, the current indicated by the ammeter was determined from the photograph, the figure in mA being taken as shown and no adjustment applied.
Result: 1 mA
